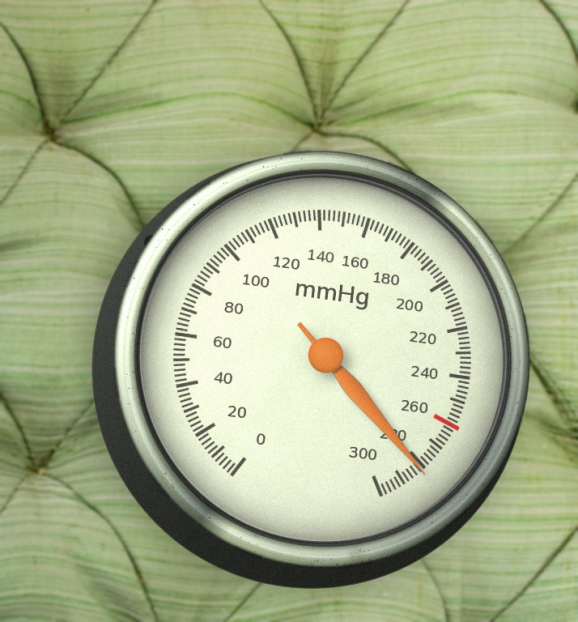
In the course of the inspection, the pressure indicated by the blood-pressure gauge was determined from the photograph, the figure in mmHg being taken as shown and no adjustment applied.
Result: 282 mmHg
